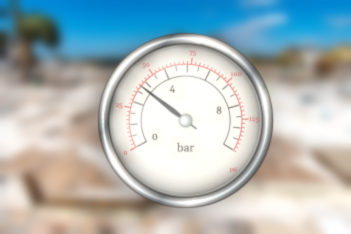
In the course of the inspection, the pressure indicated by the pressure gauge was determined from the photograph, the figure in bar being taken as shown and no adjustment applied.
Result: 2.75 bar
